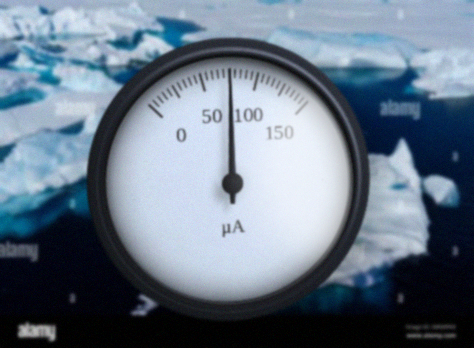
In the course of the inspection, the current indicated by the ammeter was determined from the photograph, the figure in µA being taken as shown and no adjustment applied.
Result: 75 µA
